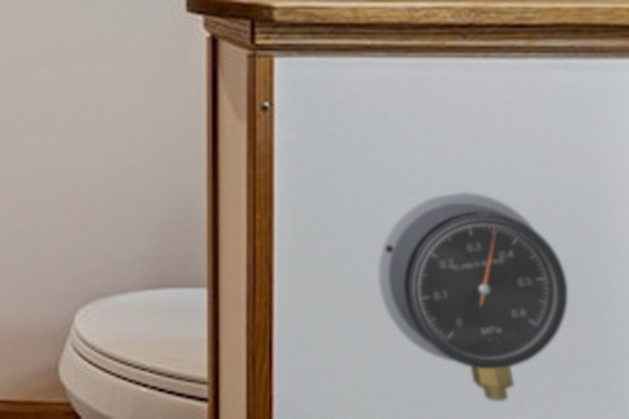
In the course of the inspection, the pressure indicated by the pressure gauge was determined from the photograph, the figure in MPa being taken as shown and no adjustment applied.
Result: 0.35 MPa
